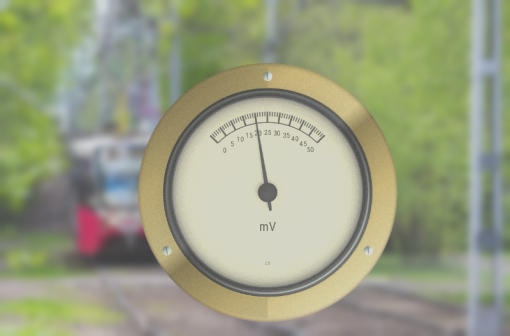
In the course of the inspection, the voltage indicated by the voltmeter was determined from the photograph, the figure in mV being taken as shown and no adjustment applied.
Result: 20 mV
